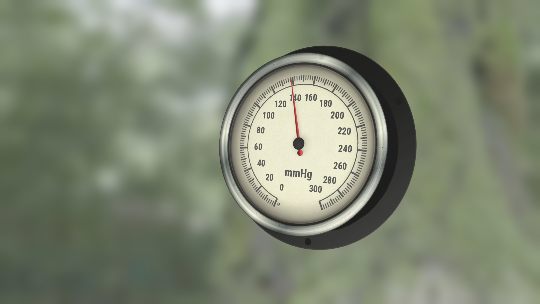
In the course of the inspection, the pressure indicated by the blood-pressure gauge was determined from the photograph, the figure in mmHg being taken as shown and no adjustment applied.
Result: 140 mmHg
